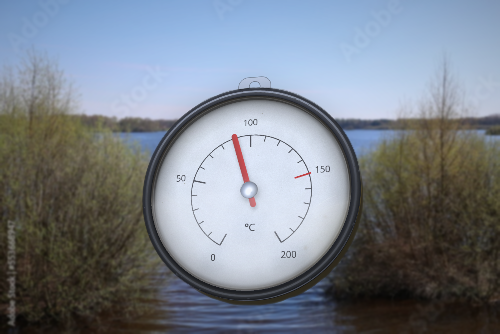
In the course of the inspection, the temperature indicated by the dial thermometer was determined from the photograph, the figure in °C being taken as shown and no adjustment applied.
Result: 90 °C
